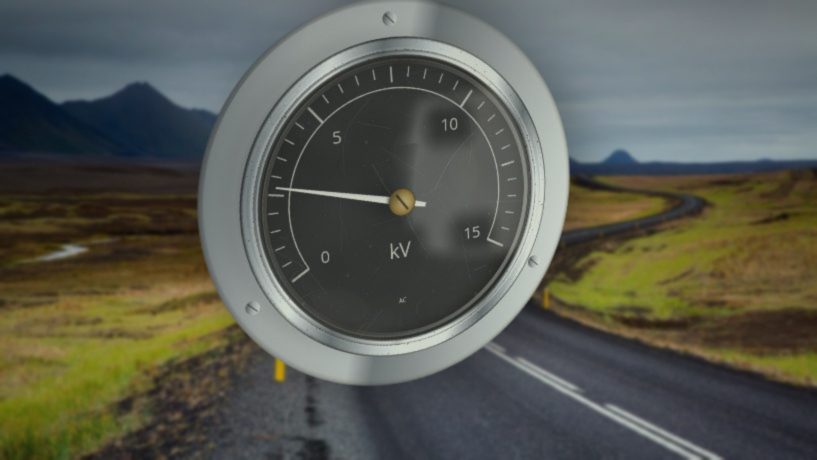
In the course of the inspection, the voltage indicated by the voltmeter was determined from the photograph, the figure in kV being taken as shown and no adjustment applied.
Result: 2.75 kV
